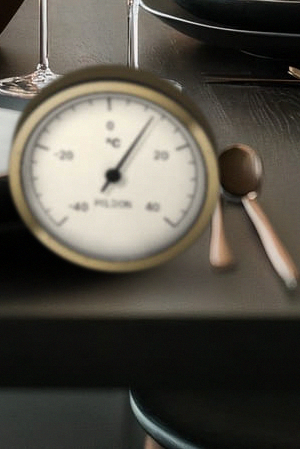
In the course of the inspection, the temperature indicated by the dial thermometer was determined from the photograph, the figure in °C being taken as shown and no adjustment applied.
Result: 10 °C
